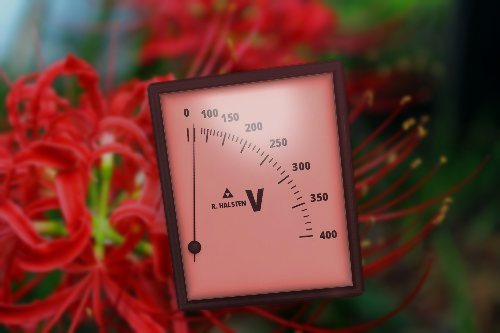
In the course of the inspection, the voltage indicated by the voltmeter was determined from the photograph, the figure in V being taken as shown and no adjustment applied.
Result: 50 V
